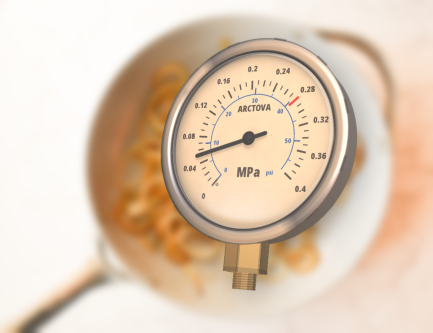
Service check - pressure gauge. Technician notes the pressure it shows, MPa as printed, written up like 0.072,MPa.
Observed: 0.05,MPa
